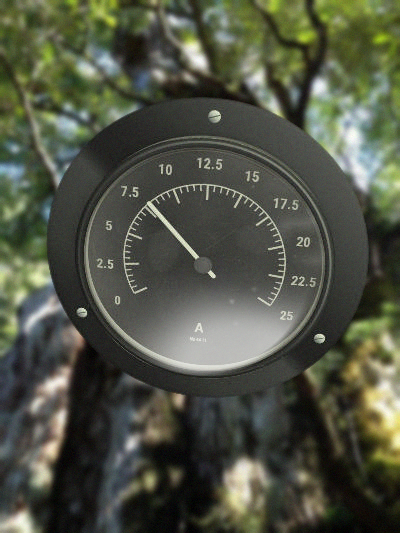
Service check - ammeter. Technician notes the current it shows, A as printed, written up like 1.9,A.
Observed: 8,A
